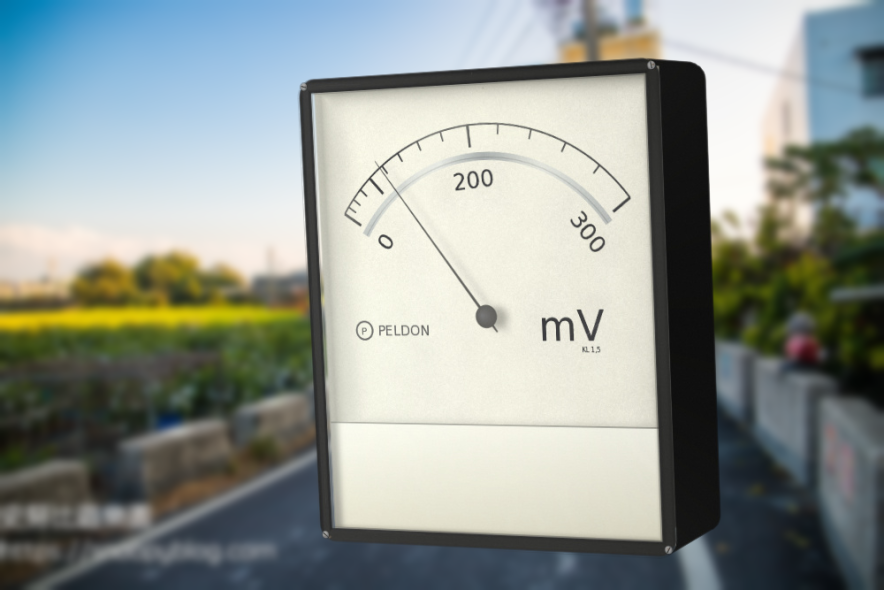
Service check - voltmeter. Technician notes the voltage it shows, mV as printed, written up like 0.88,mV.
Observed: 120,mV
